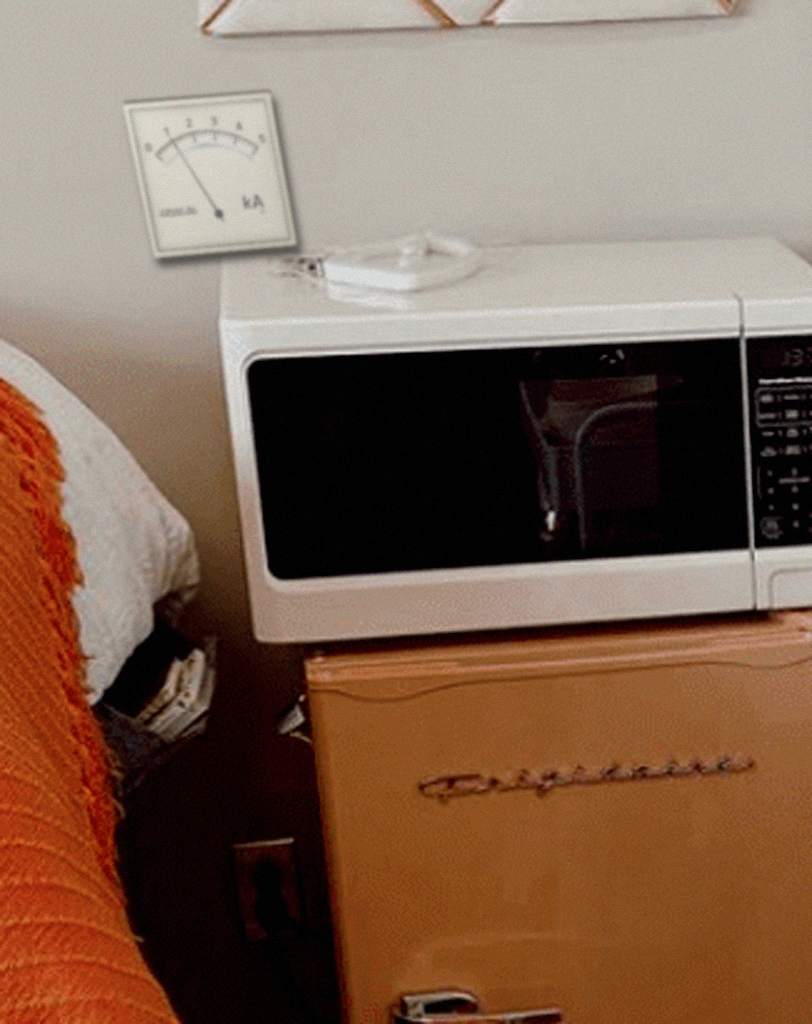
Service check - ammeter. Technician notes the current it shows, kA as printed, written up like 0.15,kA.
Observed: 1,kA
